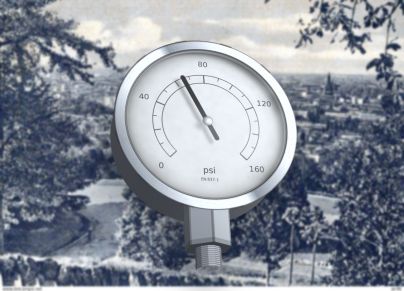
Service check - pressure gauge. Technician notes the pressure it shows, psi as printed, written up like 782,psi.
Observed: 65,psi
